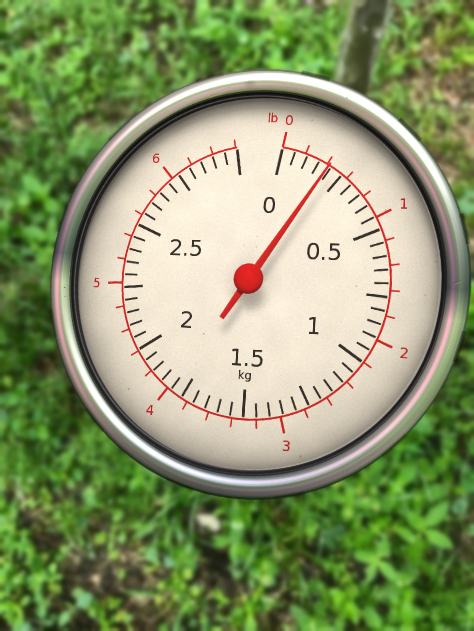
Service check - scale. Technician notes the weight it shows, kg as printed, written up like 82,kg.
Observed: 0.2,kg
